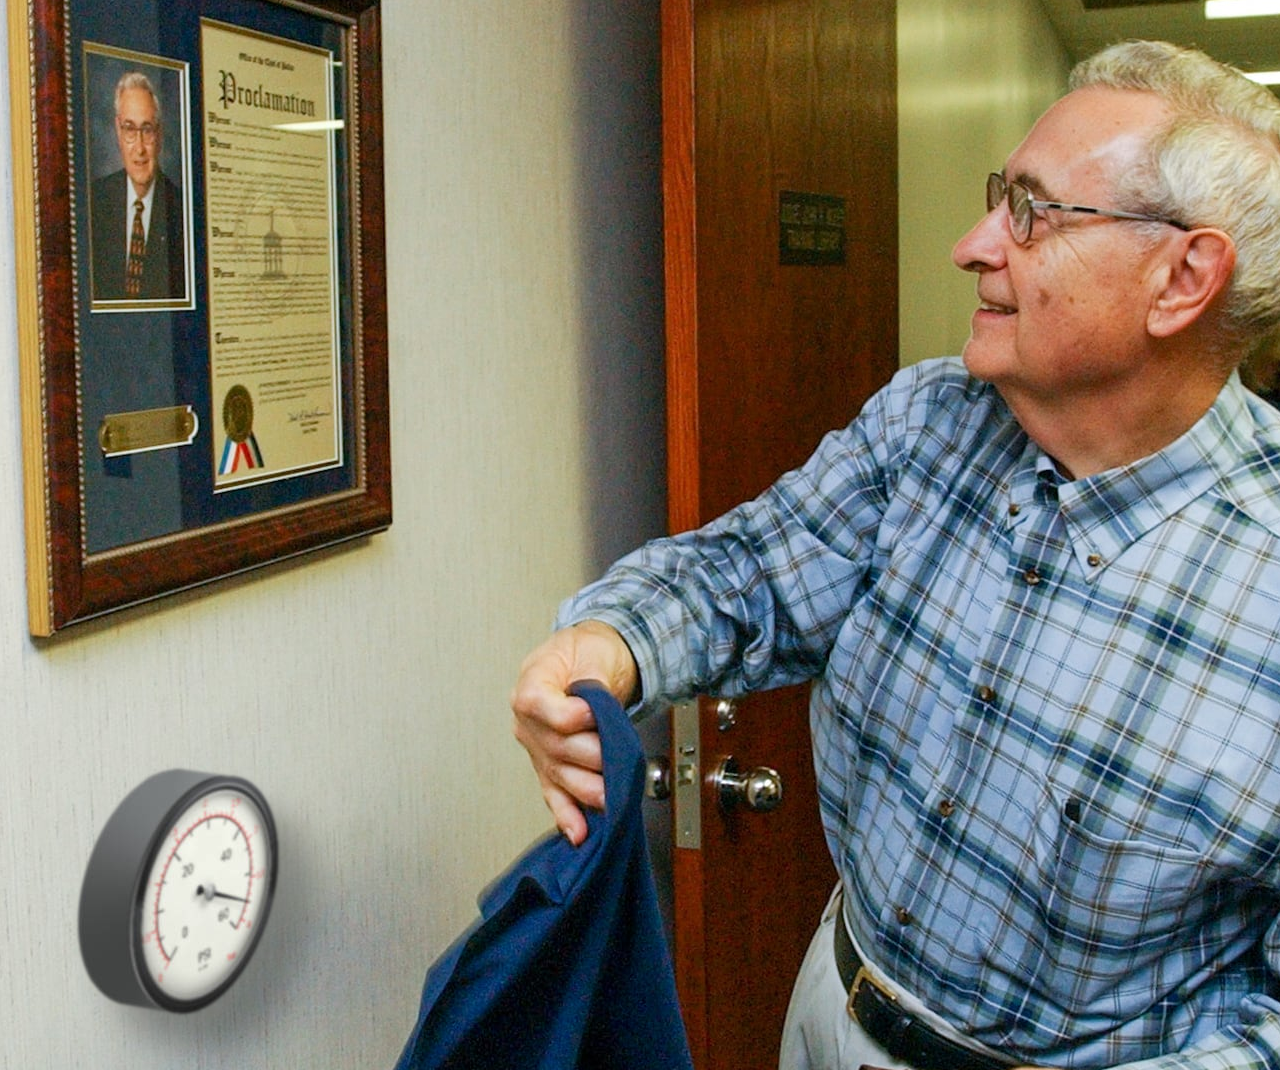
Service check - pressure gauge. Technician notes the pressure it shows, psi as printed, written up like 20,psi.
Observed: 55,psi
